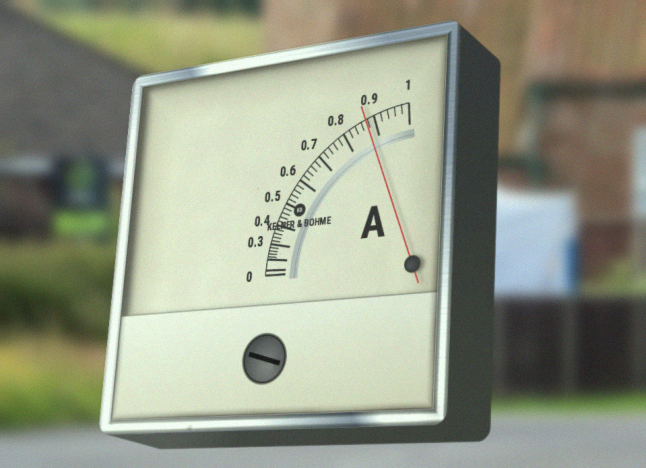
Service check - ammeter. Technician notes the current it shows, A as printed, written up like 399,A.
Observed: 0.88,A
